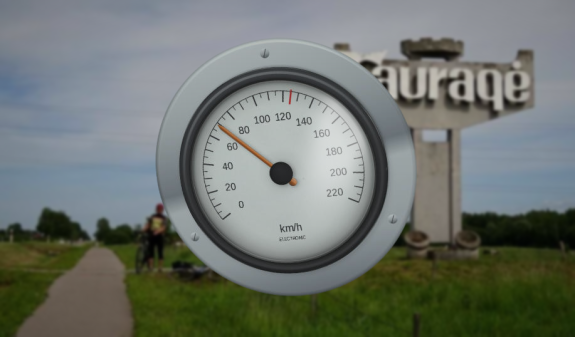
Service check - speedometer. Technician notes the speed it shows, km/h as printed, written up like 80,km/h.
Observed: 70,km/h
